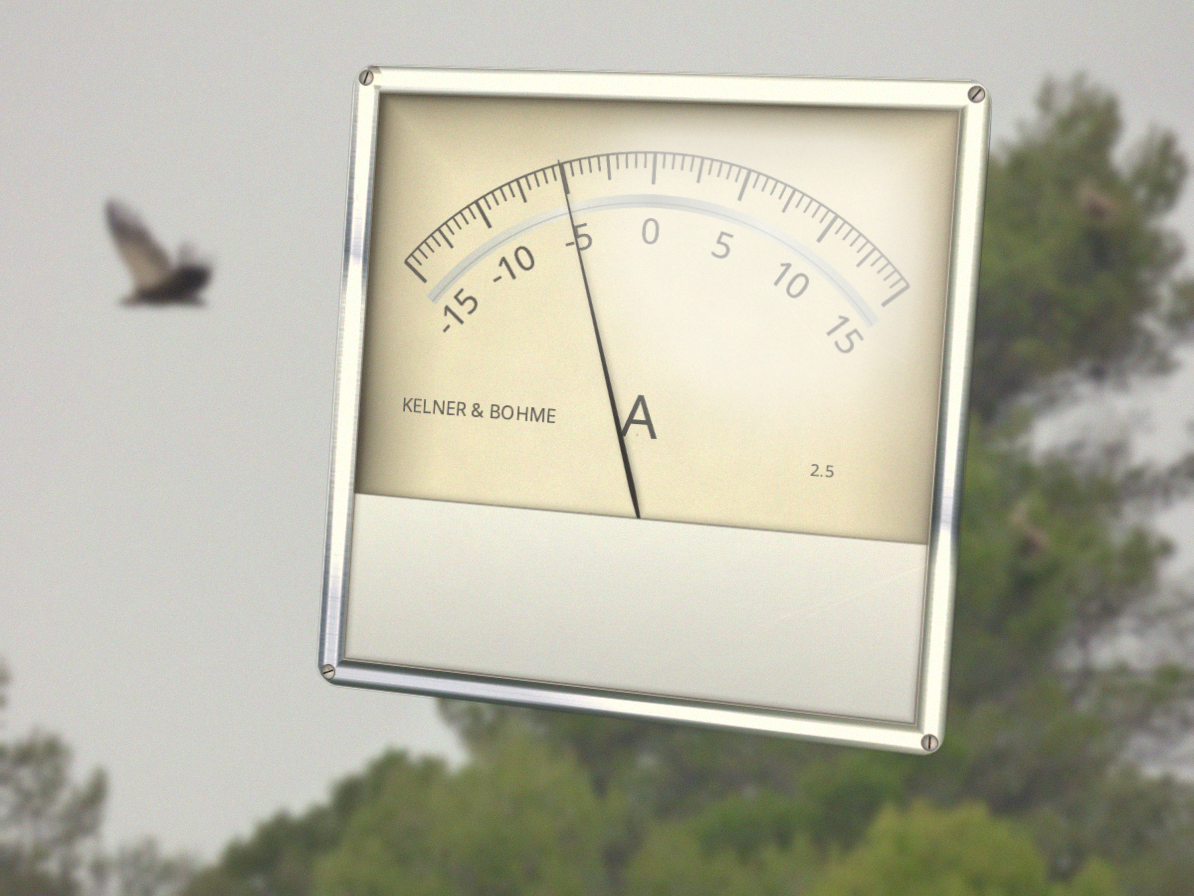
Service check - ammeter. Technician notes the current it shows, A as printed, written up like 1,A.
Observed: -5,A
